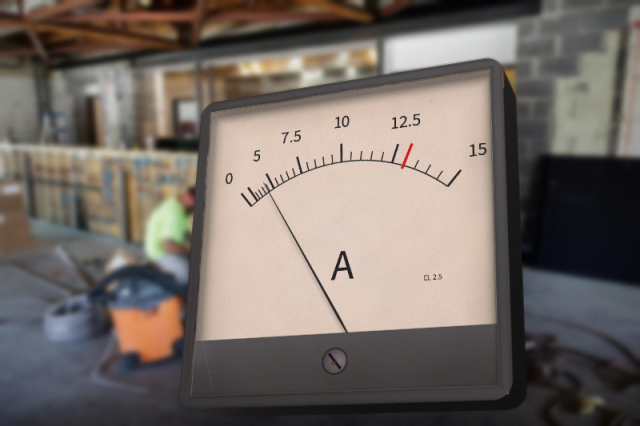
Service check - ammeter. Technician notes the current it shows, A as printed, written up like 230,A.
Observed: 4.5,A
